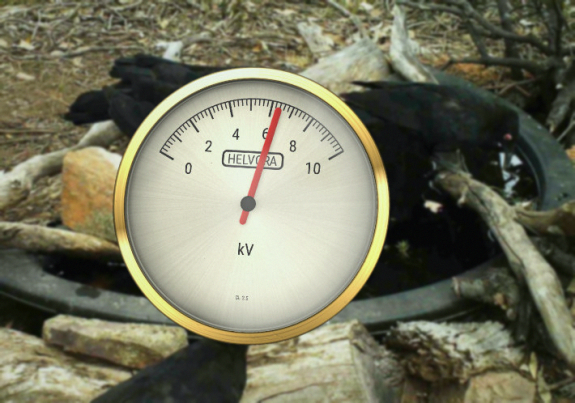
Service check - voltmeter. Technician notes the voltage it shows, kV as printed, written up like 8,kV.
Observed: 6.4,kV
